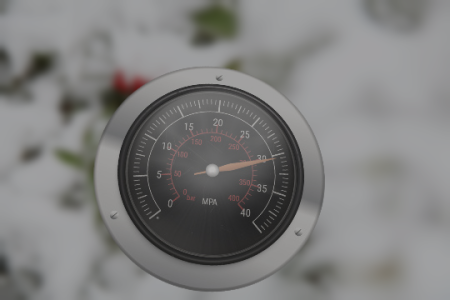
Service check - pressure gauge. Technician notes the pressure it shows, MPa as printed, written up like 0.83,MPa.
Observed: 30.5,MPa
